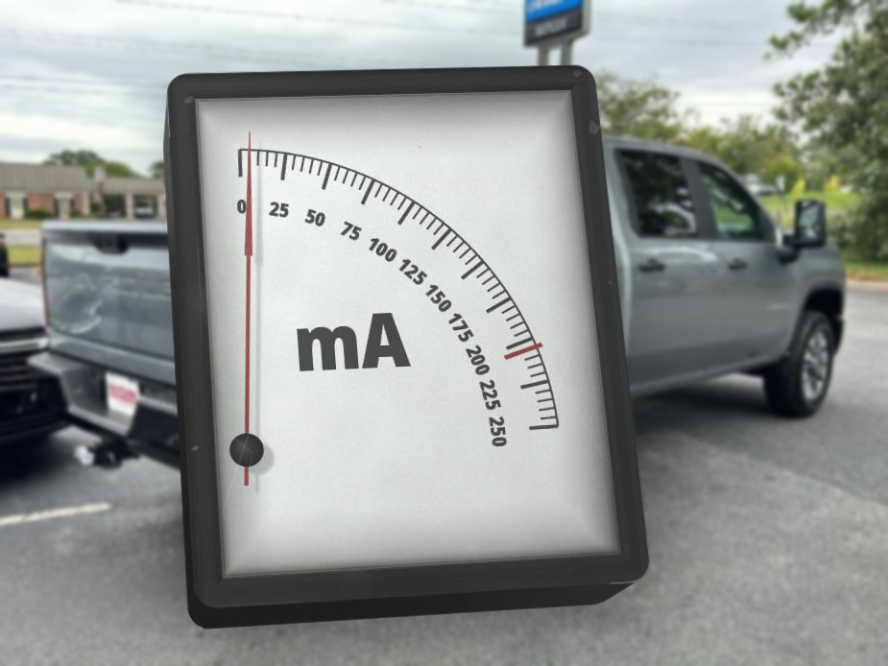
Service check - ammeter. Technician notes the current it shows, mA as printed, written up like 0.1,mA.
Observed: 5,mA
